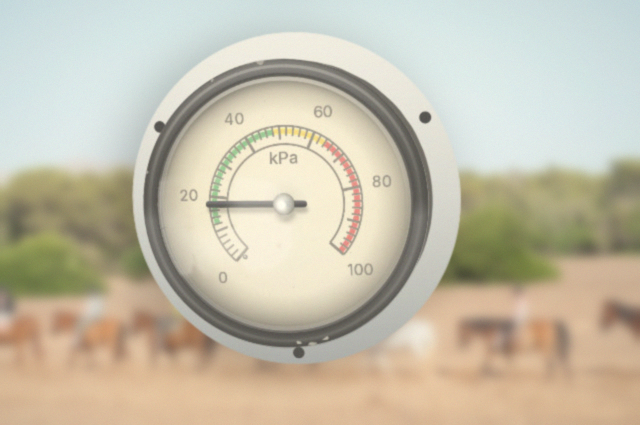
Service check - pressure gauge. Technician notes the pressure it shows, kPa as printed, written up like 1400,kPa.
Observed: 18,kPa
